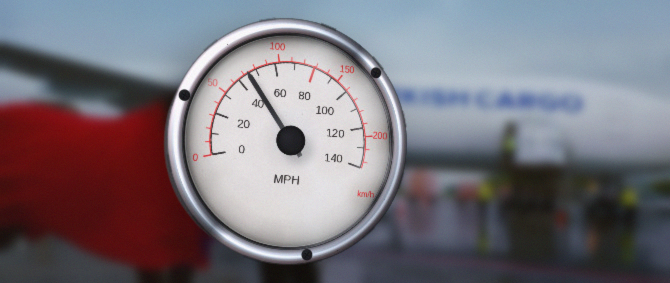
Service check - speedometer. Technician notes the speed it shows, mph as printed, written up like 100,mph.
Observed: 45,mph
